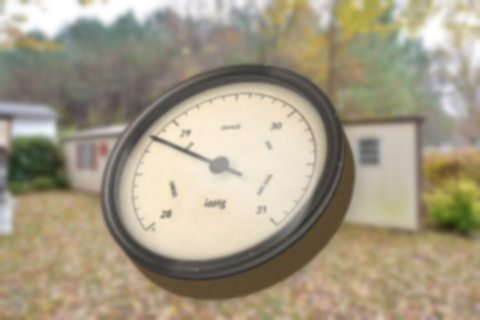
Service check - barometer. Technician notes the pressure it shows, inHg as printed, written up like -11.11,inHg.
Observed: 28.8,inHg
